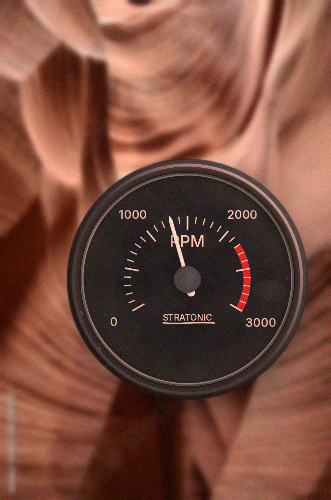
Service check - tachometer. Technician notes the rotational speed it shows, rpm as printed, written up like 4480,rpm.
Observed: 1300,rpm
